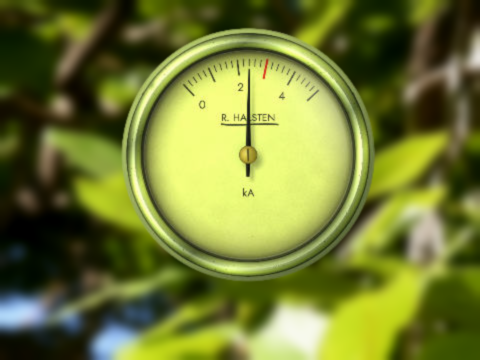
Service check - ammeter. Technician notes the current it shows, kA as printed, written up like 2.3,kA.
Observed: 2.4,kA
